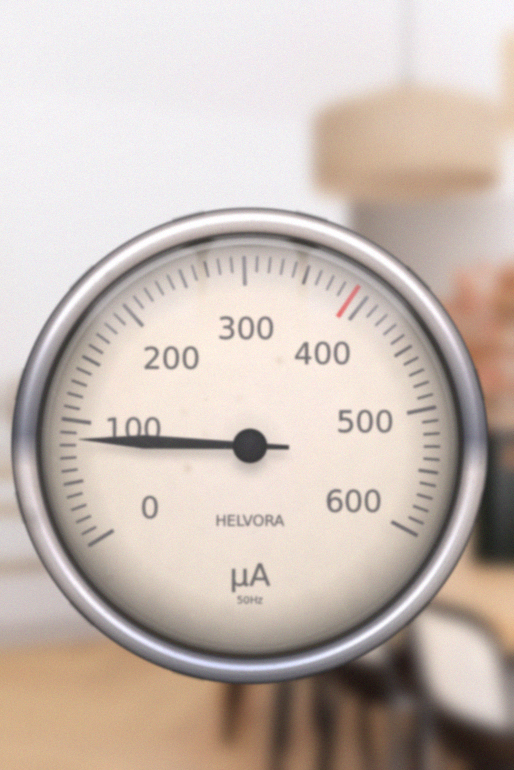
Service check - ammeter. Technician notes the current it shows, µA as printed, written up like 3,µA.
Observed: 85,µA
